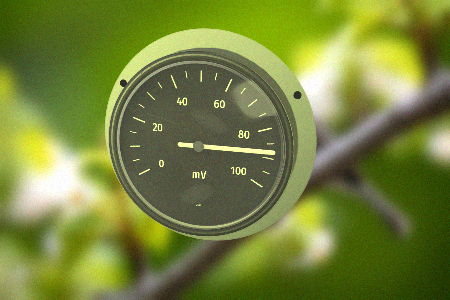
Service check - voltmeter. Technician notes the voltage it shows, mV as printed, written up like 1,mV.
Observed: 87.5,mV
